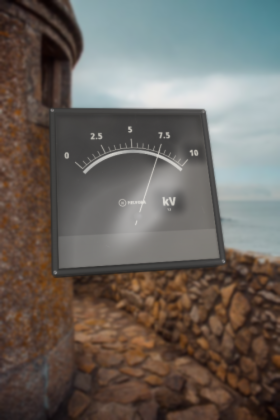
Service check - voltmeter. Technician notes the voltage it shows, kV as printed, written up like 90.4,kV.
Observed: 7.5,kV
